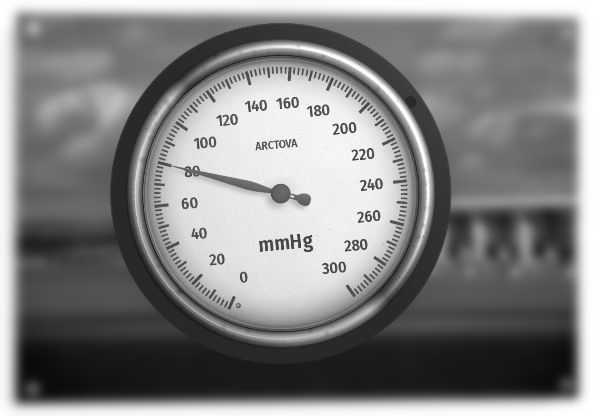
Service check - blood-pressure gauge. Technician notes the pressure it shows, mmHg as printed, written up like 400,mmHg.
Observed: 80,mmHg
